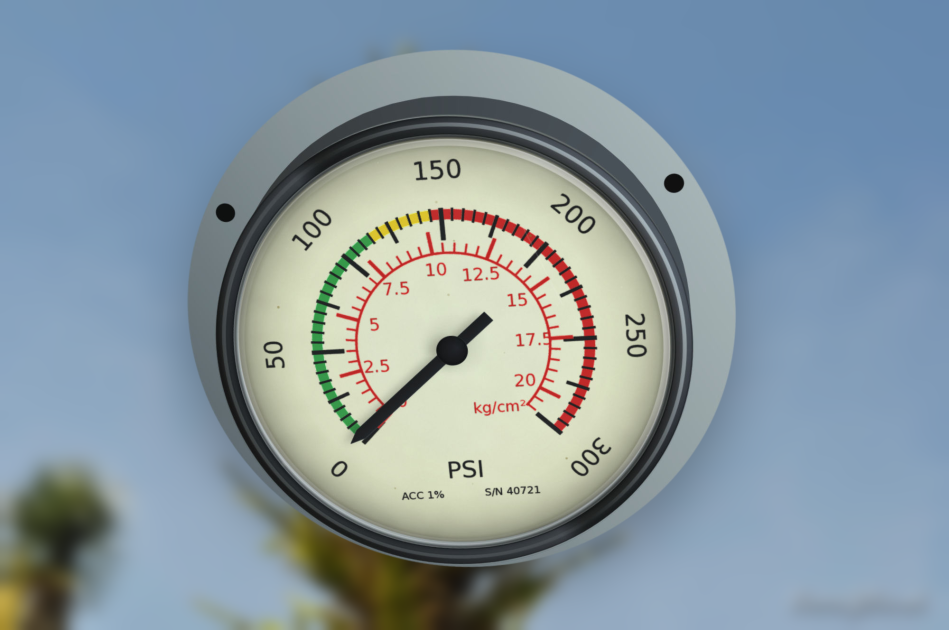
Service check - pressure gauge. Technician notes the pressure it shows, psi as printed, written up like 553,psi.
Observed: 5,psi
